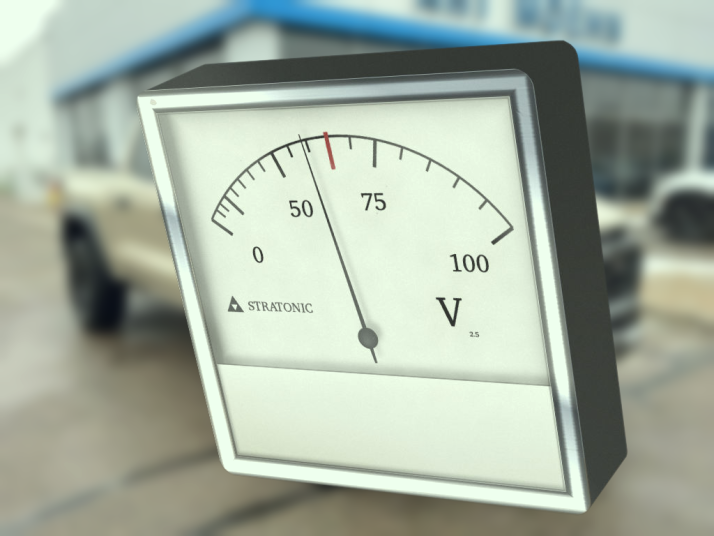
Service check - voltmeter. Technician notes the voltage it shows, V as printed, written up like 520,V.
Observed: 60,V
